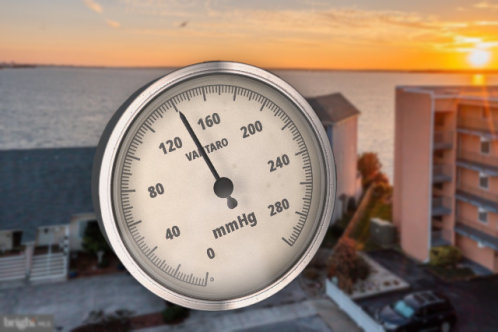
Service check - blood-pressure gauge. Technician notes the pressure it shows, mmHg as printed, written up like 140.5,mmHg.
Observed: 140,mmHg
